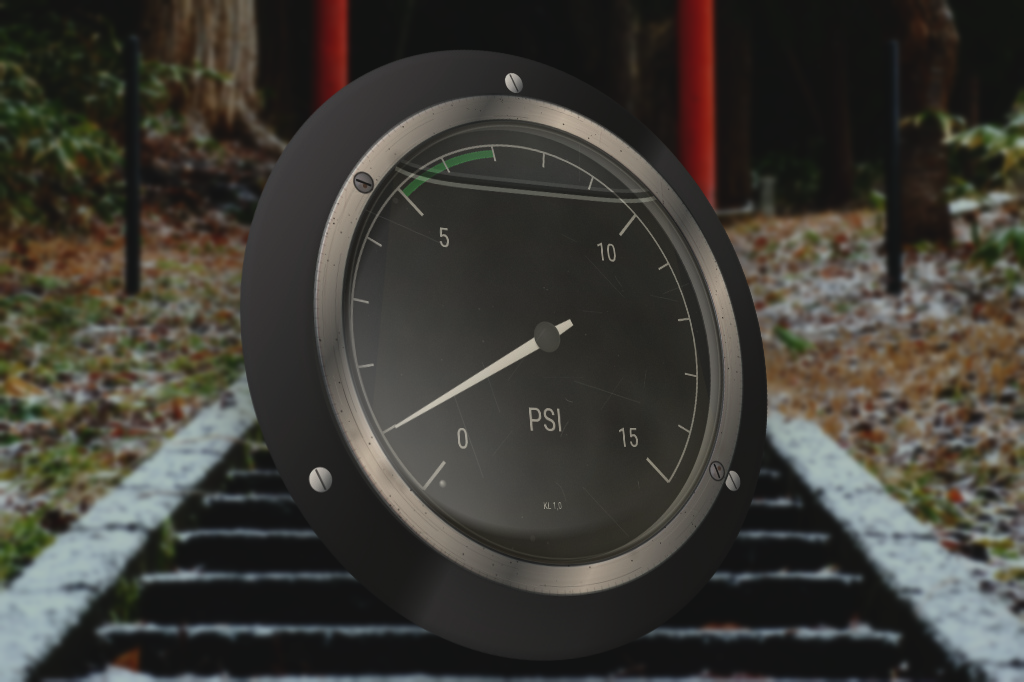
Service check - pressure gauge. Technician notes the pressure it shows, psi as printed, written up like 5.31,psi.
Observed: 1,psi
